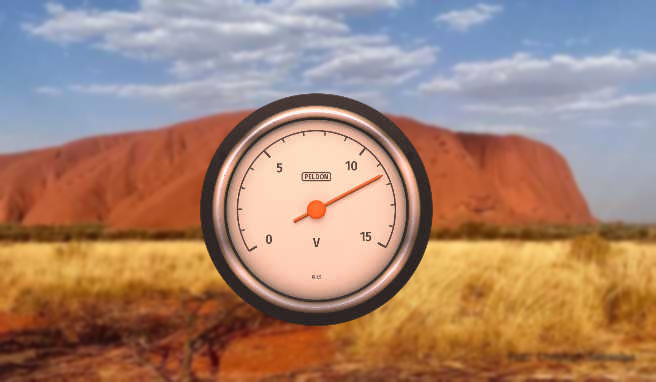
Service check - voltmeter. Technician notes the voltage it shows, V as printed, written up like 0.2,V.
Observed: 11.5,V
